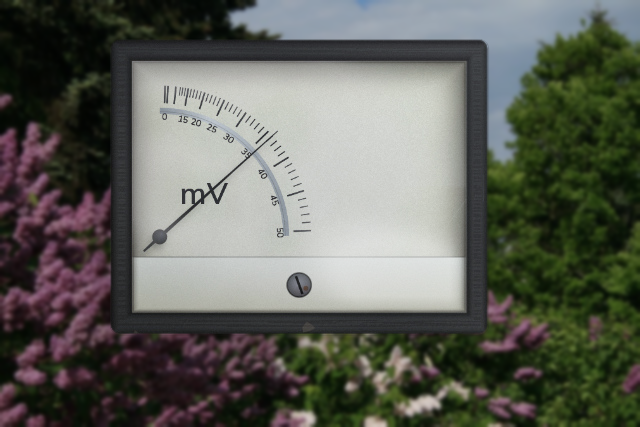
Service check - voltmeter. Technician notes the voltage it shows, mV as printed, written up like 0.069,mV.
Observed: 36,mV
